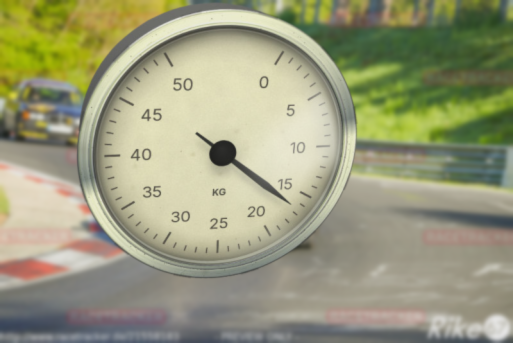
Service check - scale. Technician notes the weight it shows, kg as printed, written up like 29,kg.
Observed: 16.5,kg
